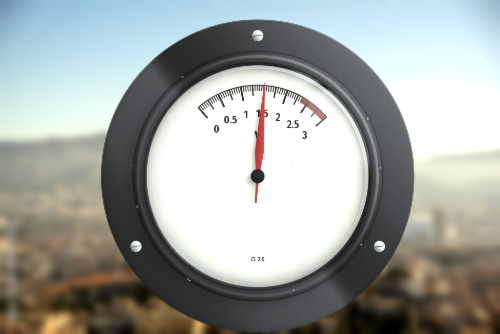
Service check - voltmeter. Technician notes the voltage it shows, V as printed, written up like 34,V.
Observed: 1.5,V
